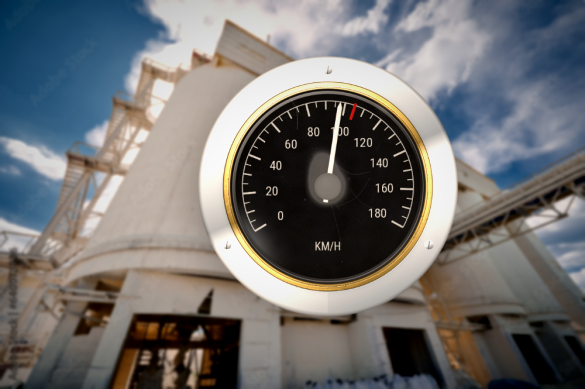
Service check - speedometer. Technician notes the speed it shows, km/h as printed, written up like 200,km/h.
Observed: 97.5,km/h
